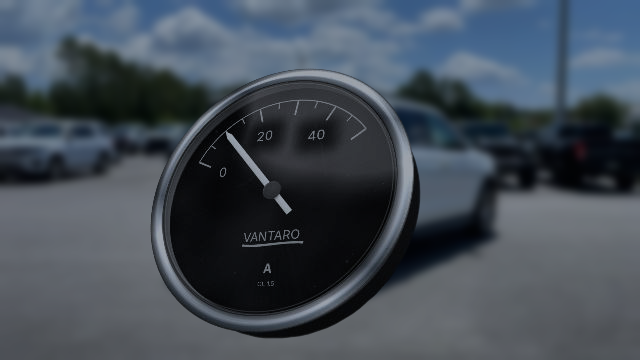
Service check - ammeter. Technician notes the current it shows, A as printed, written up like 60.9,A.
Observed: 10,A
